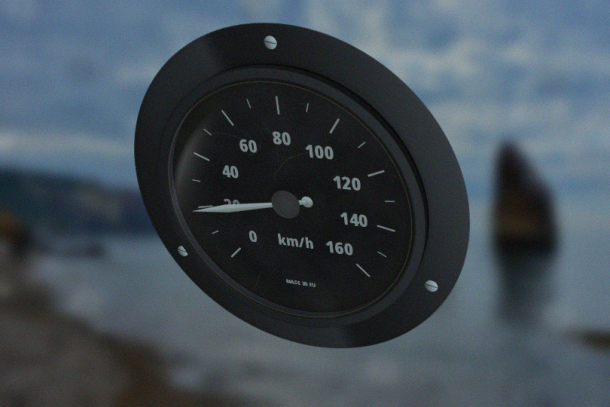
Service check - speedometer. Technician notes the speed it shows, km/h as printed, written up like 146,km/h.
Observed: 20,km/h
